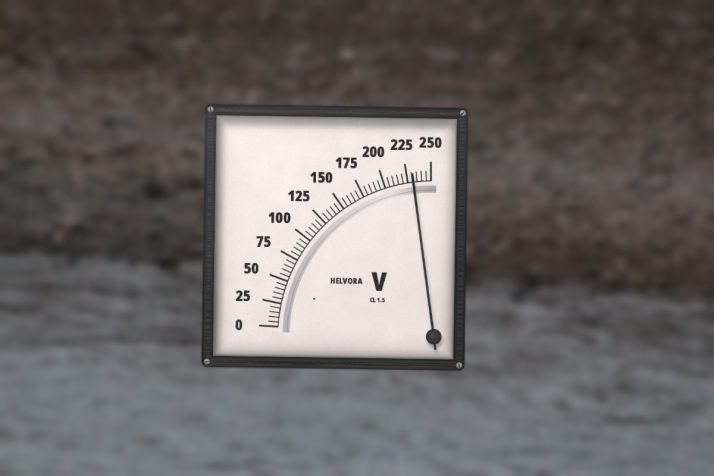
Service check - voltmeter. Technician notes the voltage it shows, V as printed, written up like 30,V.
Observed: 230,V
